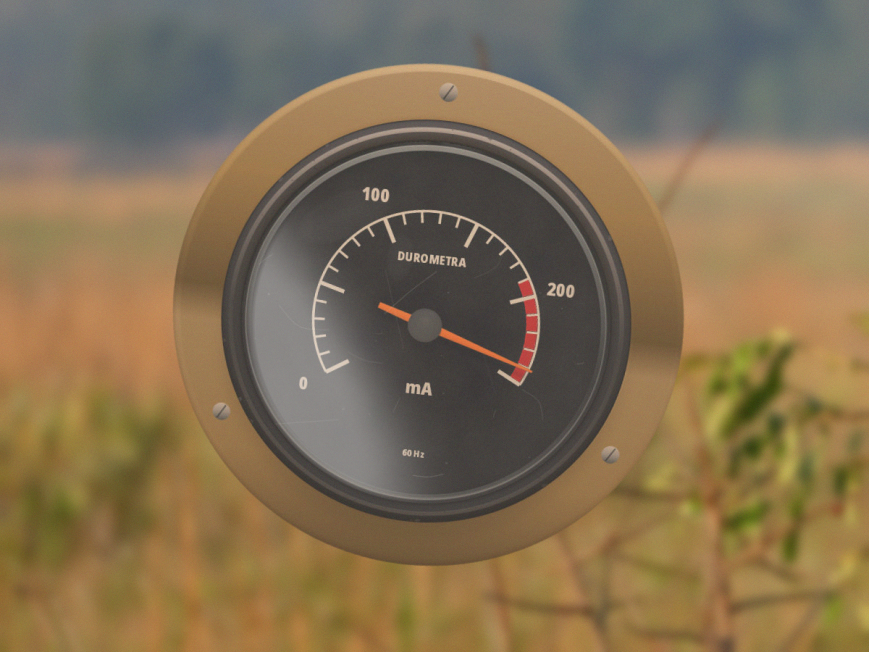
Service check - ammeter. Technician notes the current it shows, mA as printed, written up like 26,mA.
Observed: 240,mA
